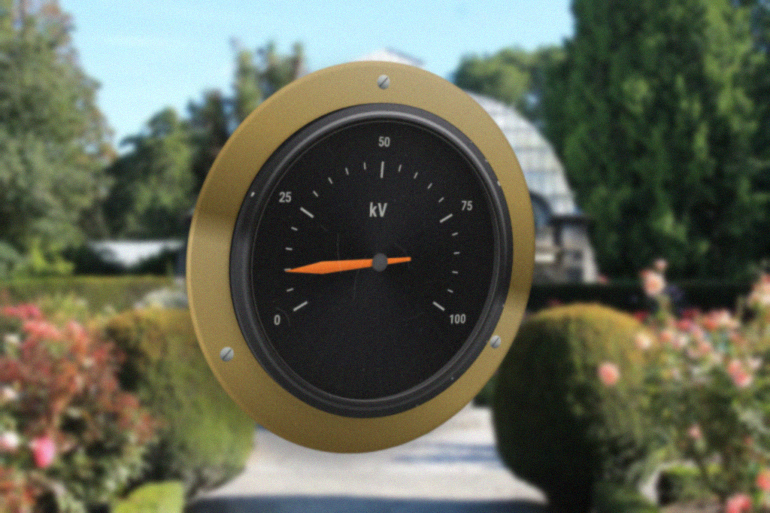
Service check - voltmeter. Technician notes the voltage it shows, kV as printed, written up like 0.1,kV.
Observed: 10,kV
